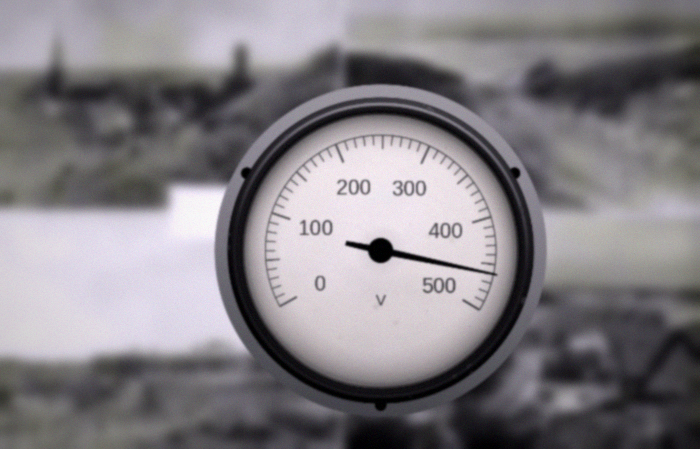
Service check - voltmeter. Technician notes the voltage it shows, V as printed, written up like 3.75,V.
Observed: 460,V
